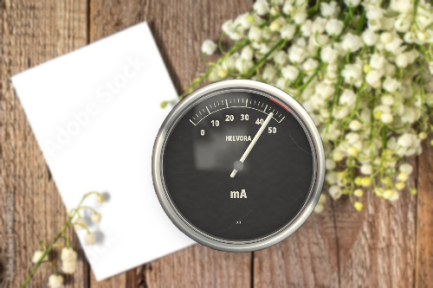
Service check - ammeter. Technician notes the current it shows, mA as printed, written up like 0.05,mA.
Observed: 44,mA
